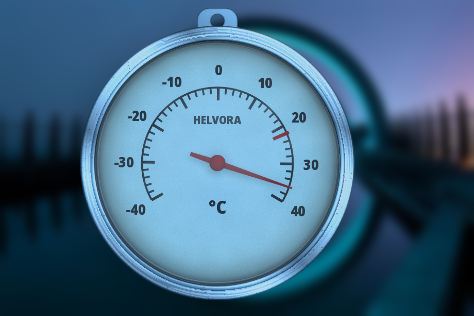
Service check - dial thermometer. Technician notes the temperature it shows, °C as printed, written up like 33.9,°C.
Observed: 36,°C
